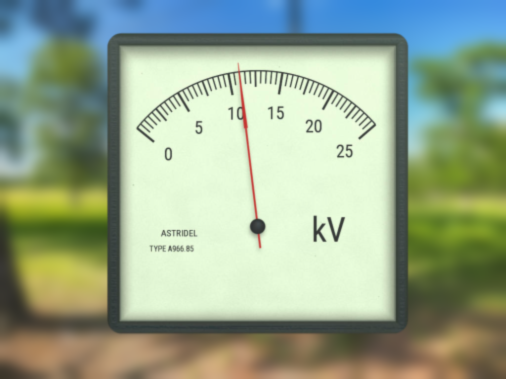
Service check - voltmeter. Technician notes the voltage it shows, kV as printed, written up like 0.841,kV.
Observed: 11,kV
